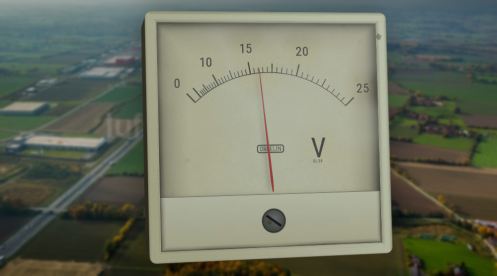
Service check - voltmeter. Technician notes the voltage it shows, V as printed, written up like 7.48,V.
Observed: 16,V
